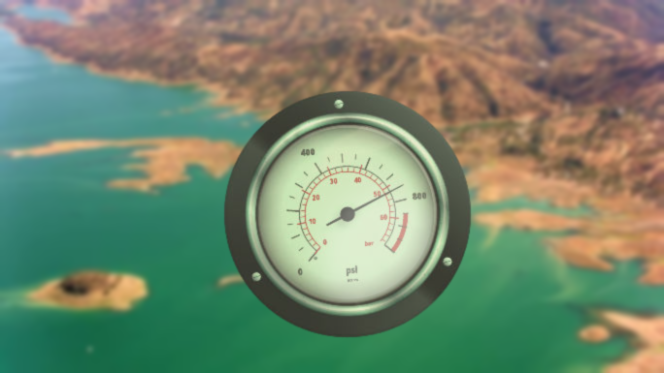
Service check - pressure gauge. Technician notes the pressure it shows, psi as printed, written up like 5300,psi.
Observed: 750,psi
